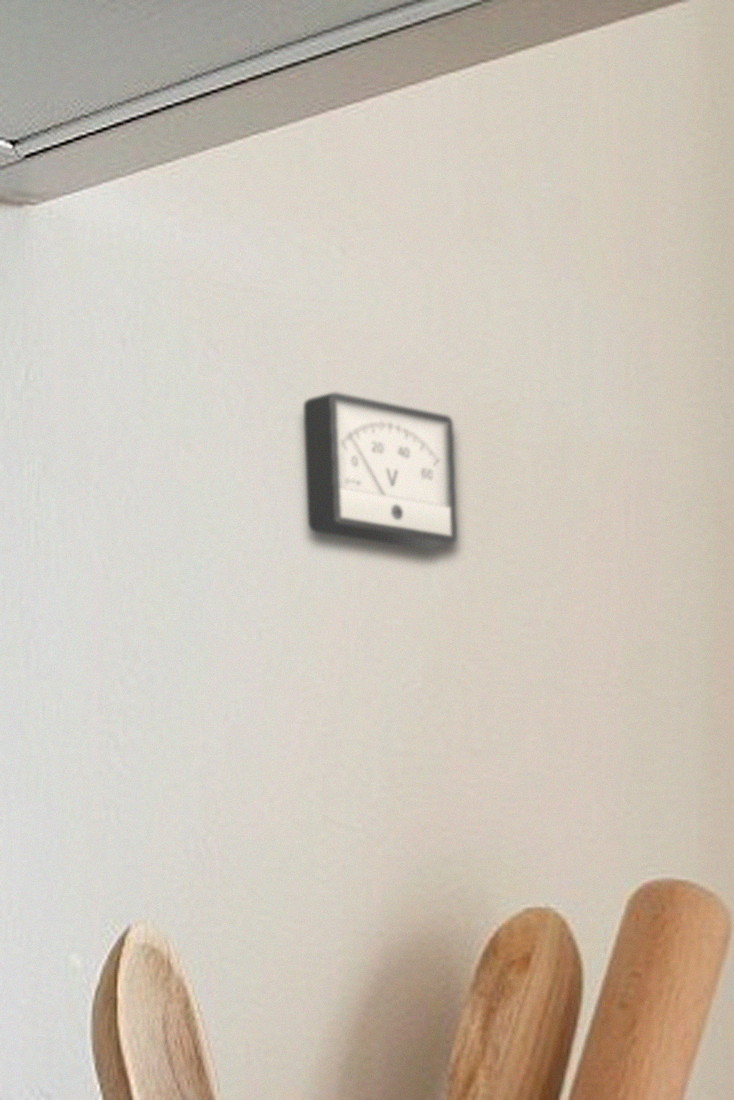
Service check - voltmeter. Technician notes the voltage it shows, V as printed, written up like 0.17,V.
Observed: 5,V
